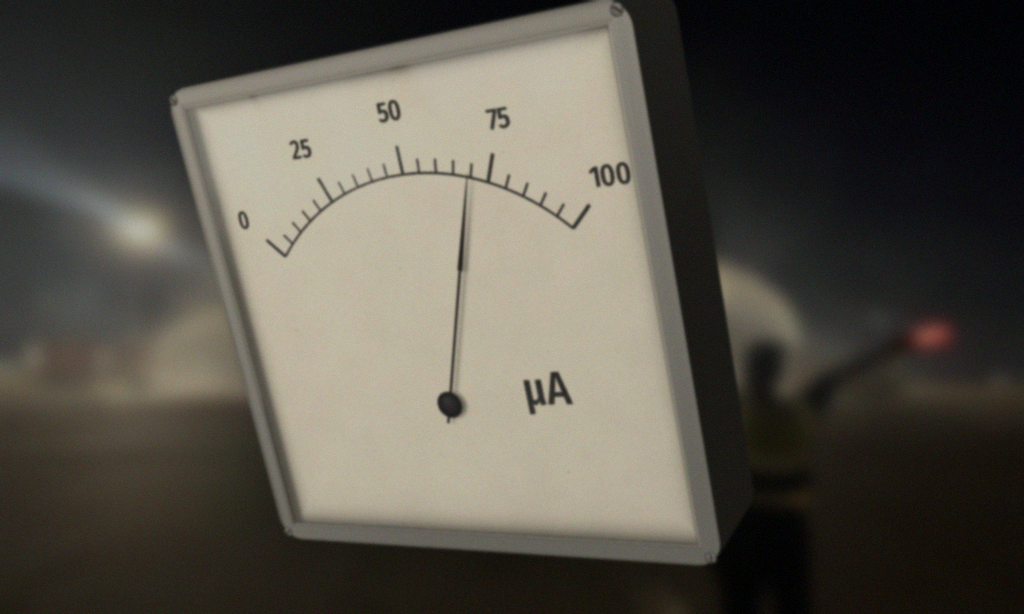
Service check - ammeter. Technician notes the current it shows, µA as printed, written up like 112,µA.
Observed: 70,µA
